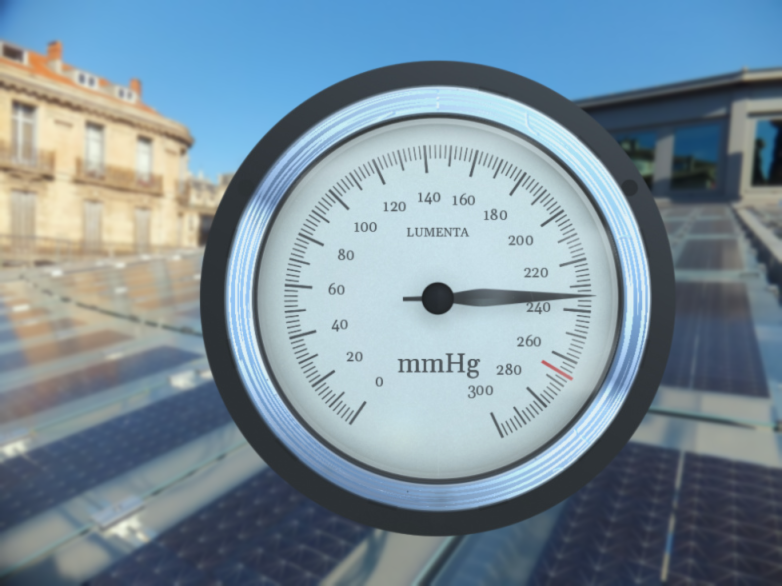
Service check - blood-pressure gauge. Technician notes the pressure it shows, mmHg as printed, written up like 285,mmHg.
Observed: 234,mmHg
